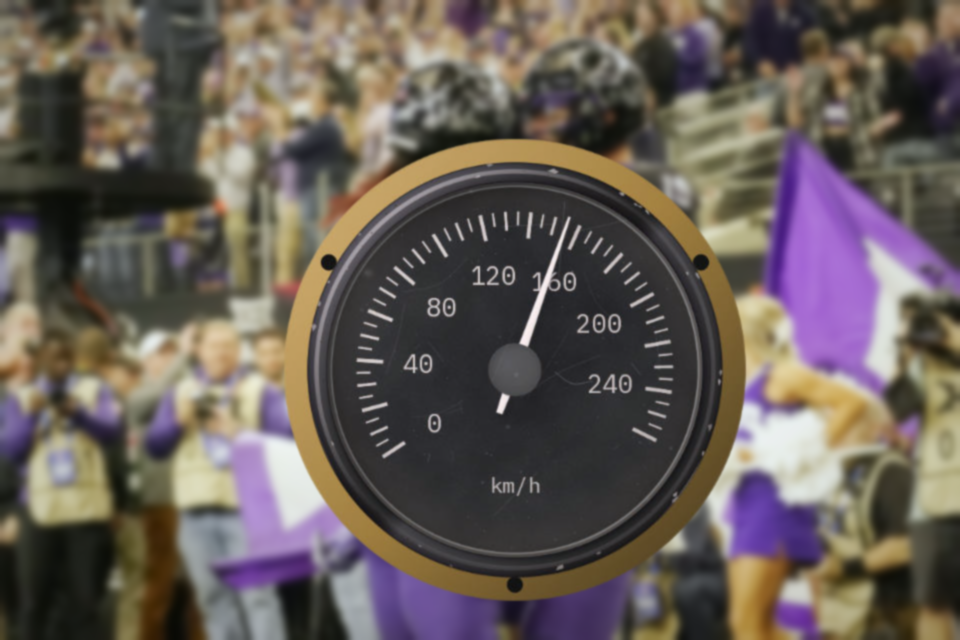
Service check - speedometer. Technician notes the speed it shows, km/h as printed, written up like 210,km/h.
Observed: 155,km/h
